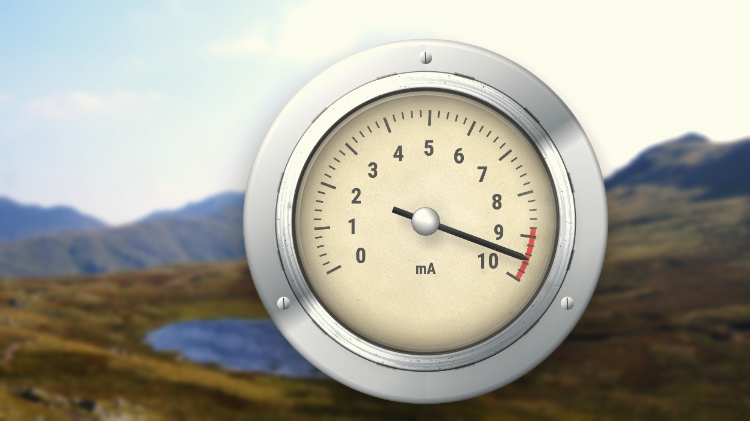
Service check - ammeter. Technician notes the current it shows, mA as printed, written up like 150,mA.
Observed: 9.5,mA
